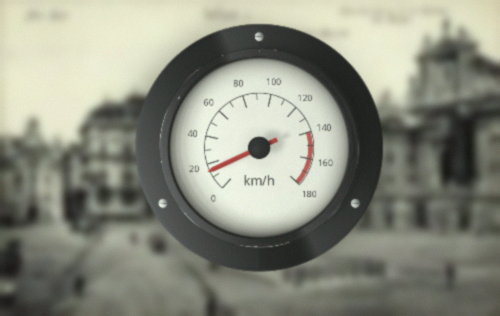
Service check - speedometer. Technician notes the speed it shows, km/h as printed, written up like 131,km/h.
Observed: 15,km/h
